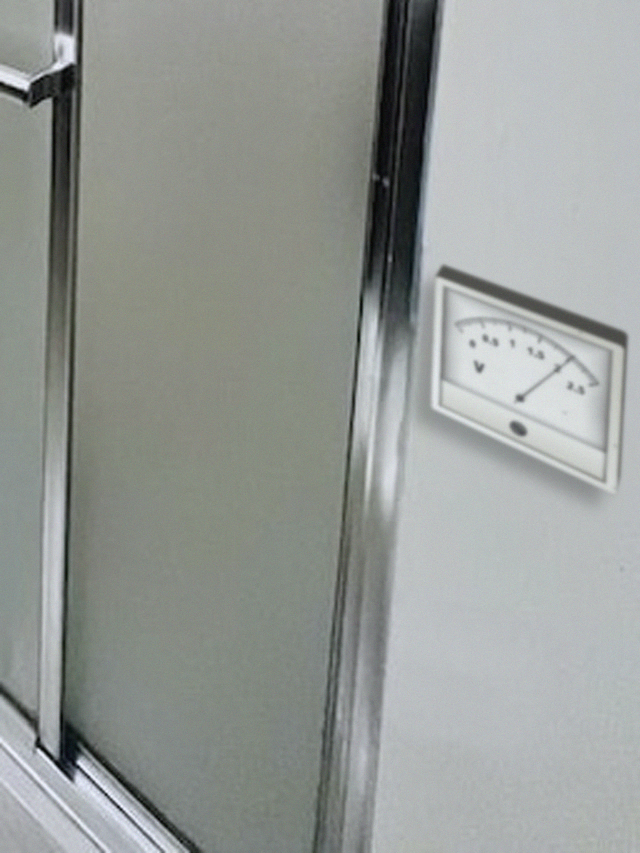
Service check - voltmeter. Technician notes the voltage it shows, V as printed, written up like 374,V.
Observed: 2,V
